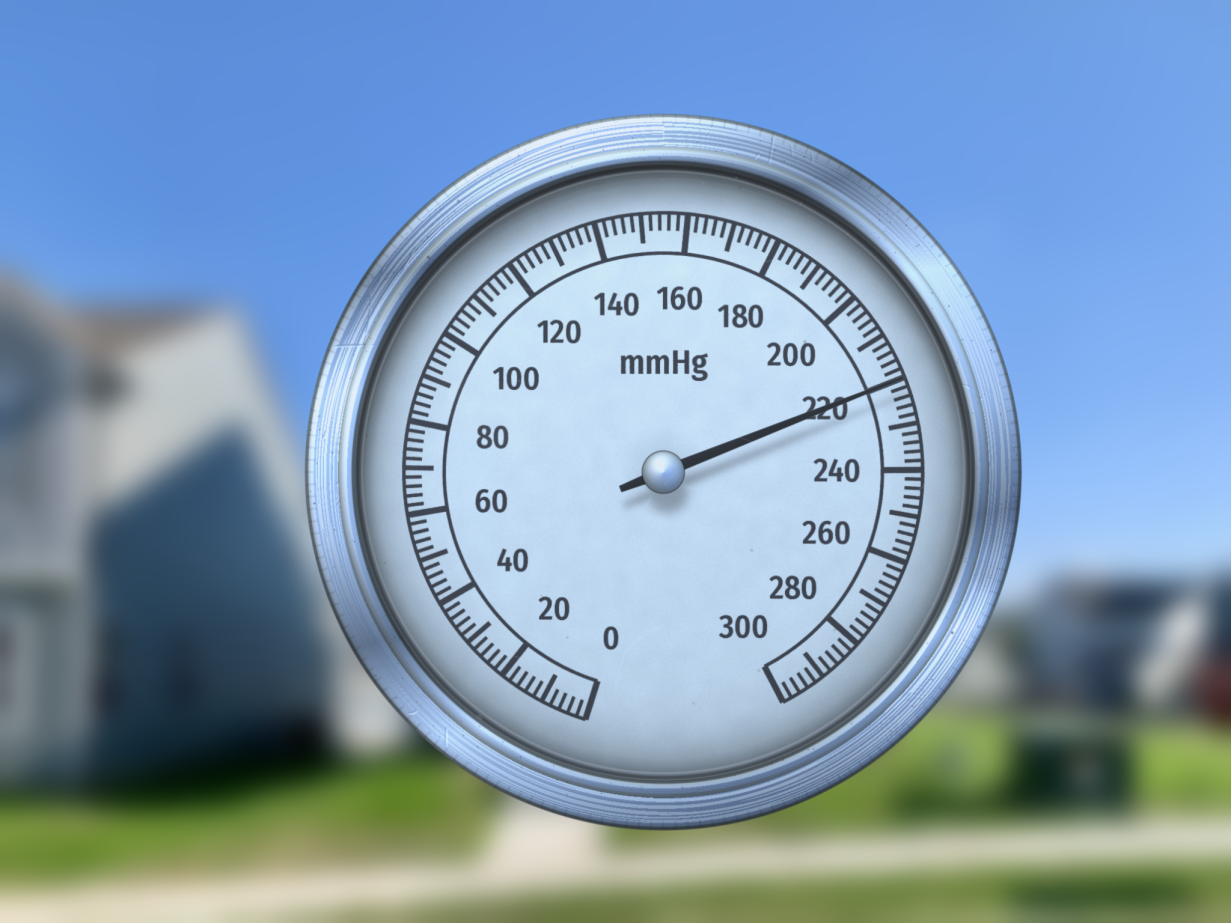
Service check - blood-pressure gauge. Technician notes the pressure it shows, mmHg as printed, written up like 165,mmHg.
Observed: 220,mmHg
